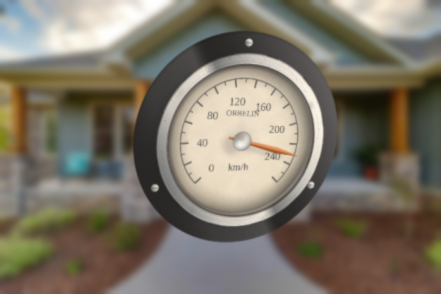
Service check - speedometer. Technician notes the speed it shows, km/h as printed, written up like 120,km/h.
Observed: 230,km/h
